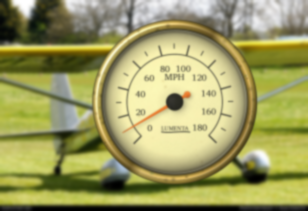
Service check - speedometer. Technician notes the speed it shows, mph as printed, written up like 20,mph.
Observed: 10,mph
